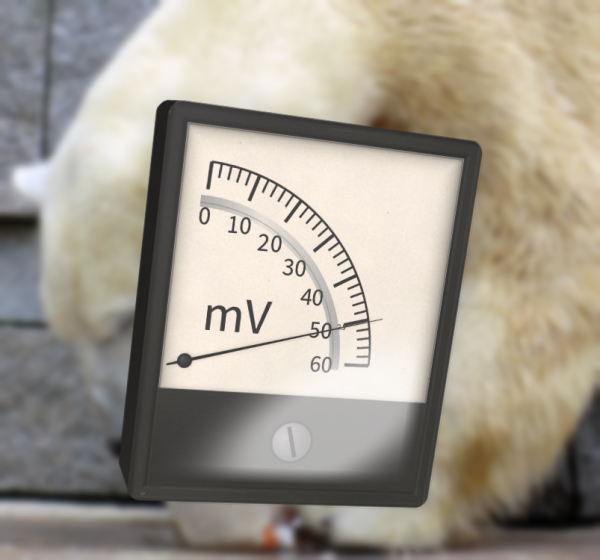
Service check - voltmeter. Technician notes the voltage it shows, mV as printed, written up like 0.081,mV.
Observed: 50,mV
